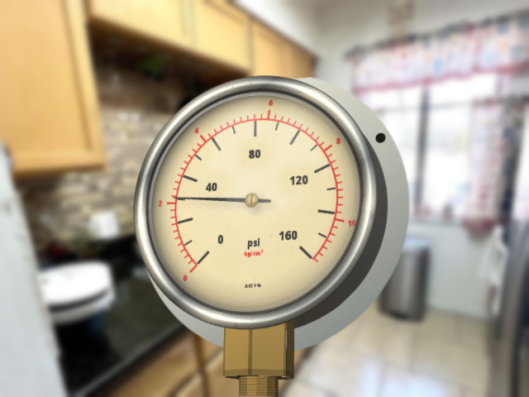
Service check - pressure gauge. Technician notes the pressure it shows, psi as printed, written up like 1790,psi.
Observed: 30,psi
